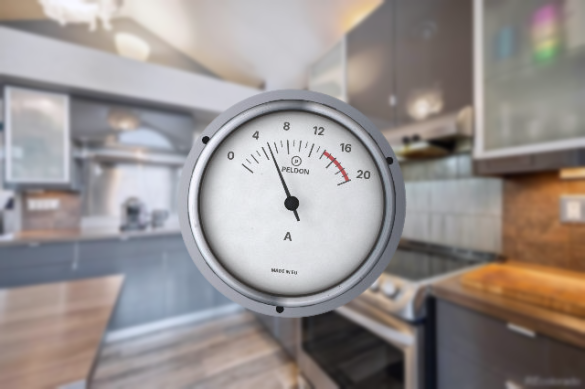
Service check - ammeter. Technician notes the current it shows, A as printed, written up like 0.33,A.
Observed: 5,A
